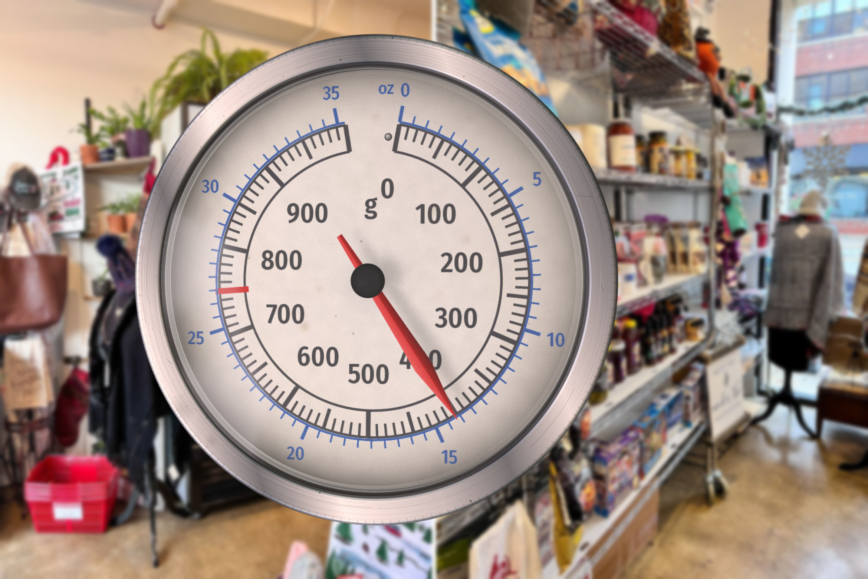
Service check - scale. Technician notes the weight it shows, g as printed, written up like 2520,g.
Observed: 400,g
